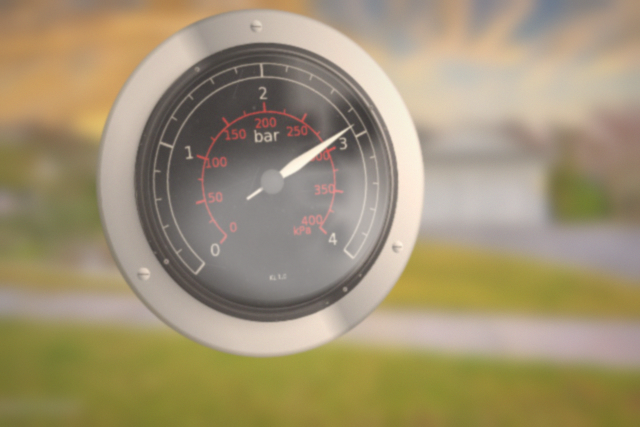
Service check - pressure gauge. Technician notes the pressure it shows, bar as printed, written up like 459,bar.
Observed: 2.9,bar
